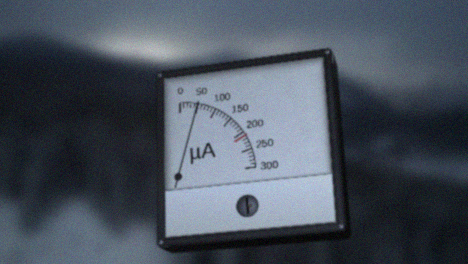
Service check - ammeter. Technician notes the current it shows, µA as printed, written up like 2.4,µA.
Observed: 50,µA
